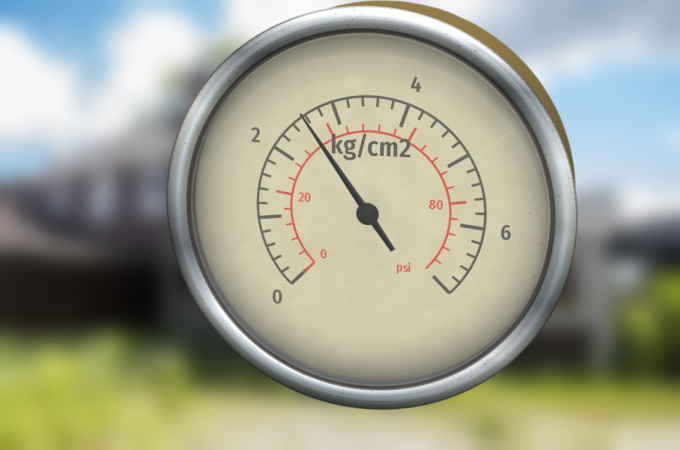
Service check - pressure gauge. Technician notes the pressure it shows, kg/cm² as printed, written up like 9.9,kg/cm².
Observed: 2.6,kg/cm²
